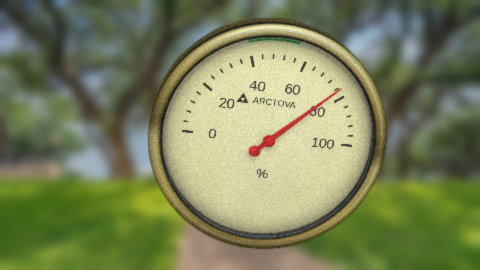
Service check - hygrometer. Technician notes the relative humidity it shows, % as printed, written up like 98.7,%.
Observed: 76,%
